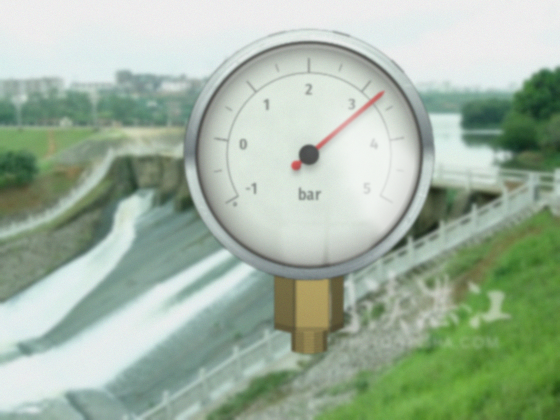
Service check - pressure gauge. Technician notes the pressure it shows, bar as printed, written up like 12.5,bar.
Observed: 3.25,bar
